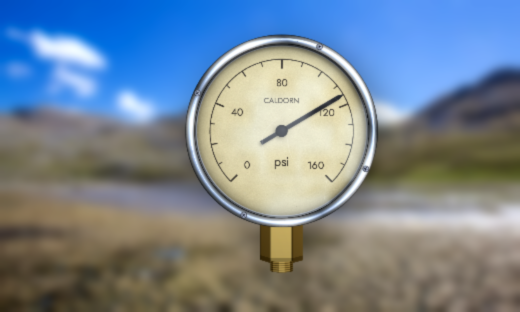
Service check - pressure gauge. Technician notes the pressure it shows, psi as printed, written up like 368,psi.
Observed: 115,psi
